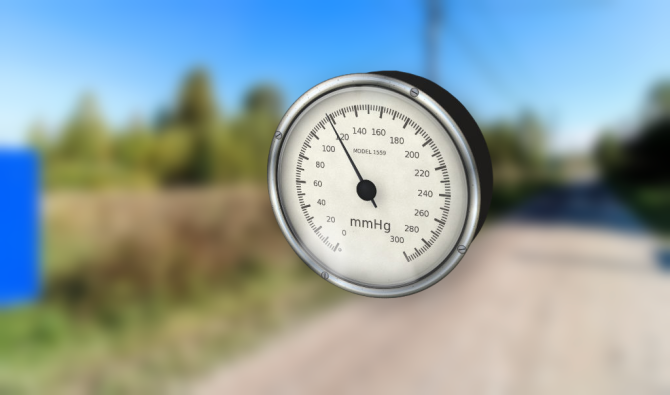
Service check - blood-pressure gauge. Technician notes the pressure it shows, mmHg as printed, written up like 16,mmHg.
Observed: 120,mmHg
